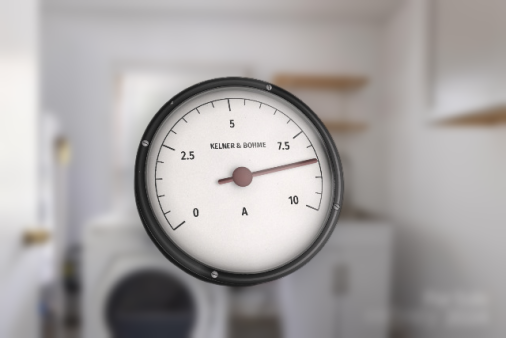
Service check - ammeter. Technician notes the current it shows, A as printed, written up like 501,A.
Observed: 8.5,A
